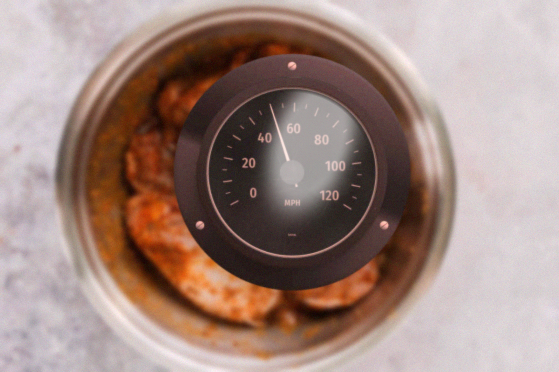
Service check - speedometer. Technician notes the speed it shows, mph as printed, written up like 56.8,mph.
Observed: 50,mph
